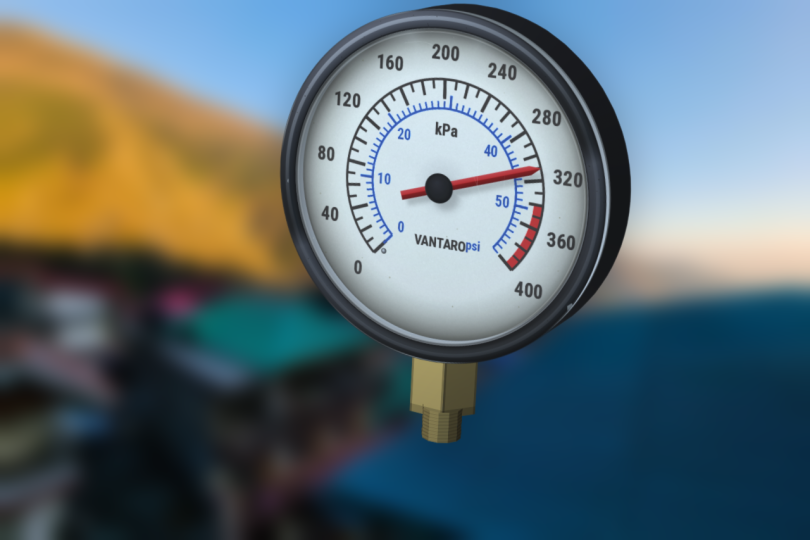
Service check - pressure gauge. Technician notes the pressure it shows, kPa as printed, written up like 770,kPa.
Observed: 310,kPa
